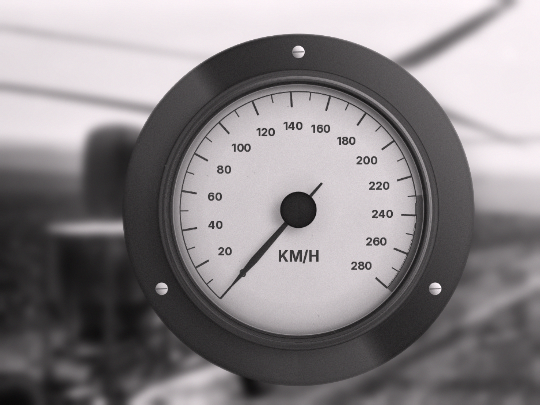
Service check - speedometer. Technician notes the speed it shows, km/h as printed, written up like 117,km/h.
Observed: 0,km/h
